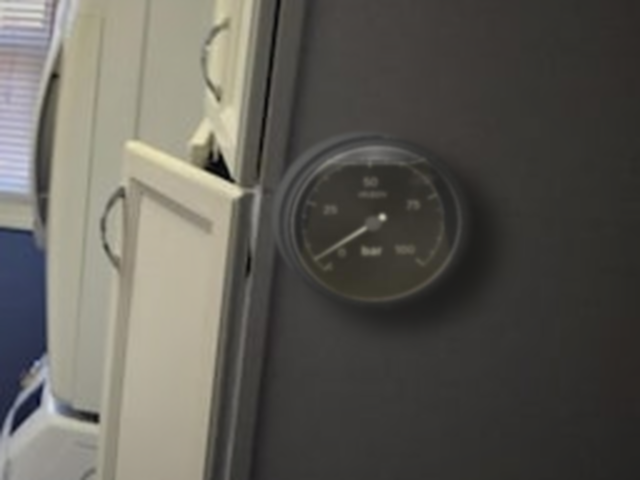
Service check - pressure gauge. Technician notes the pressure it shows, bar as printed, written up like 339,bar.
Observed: 5,bar
